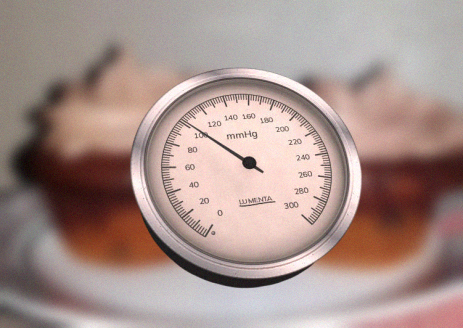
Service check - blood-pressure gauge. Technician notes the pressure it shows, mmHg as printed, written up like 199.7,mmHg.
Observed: 100,mmHg
